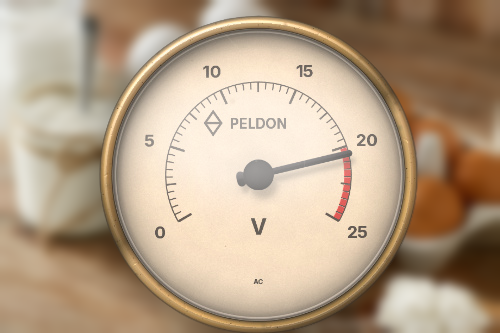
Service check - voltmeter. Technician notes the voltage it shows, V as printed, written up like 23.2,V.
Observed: 20.5,V
